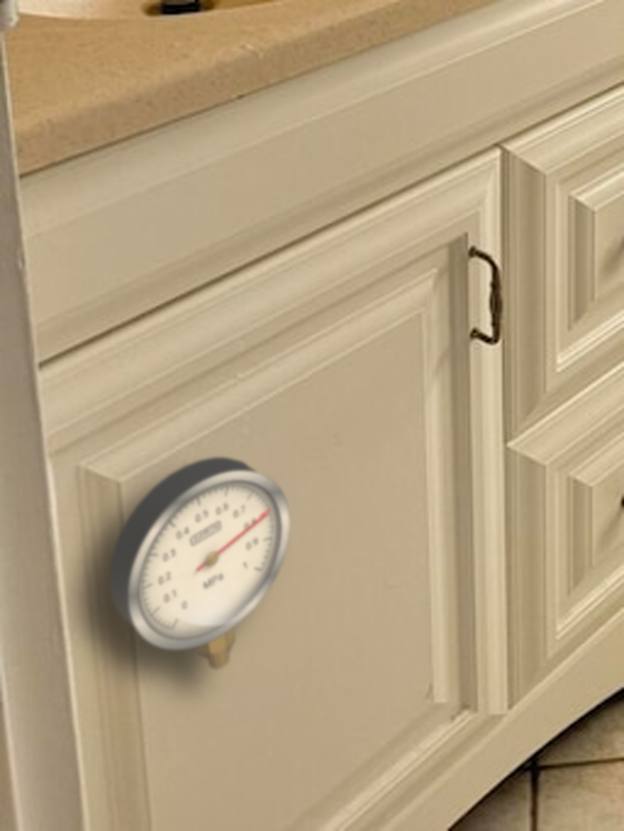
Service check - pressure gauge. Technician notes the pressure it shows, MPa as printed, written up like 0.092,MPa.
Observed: 0.8,MPa
